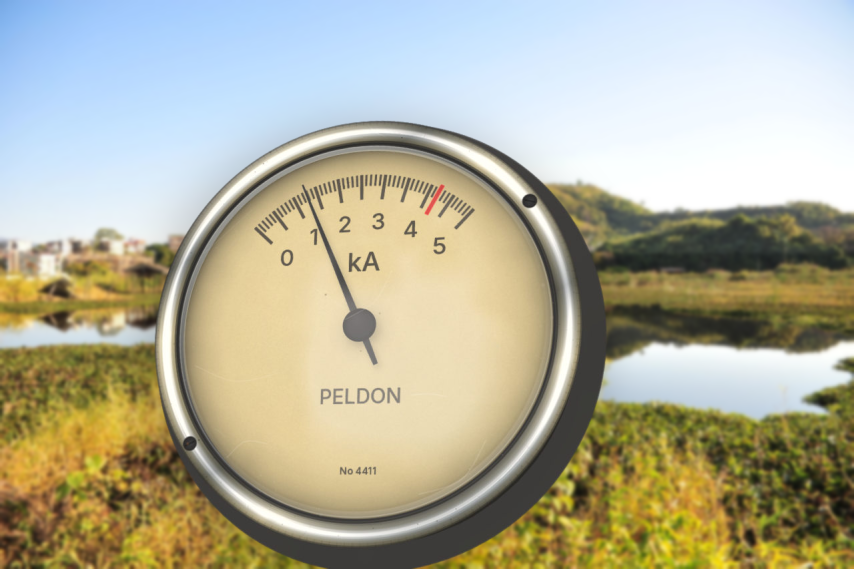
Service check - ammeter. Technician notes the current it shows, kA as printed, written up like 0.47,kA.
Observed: 1.3,kA
